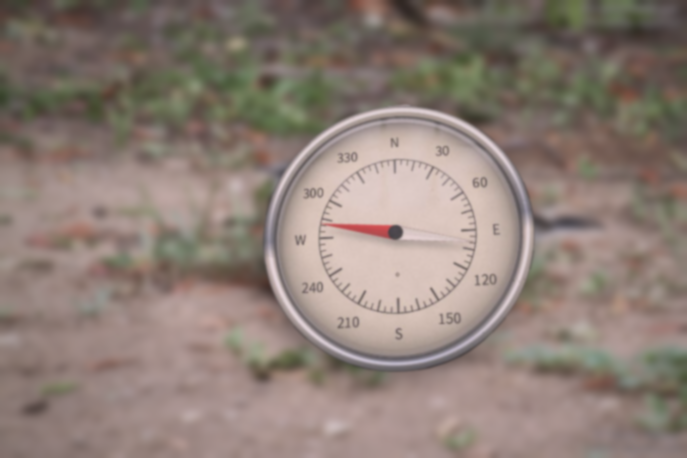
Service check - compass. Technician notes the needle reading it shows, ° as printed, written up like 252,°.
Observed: 280,°
